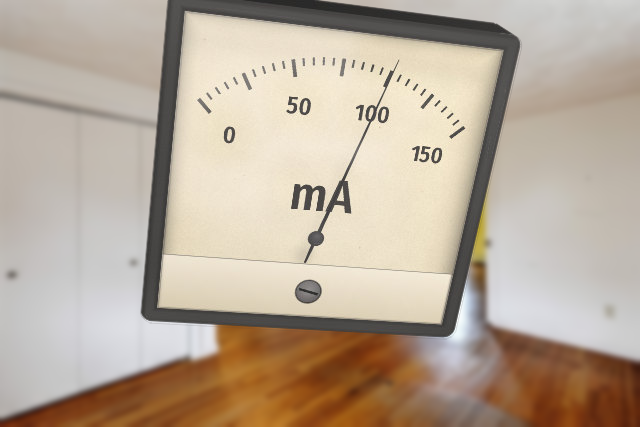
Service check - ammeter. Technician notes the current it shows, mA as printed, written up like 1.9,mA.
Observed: 100,mA
